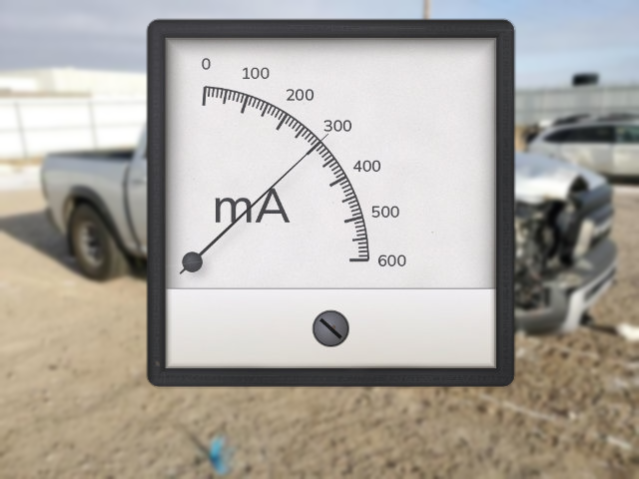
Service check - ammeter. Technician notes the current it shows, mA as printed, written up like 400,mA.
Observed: 300,mA
